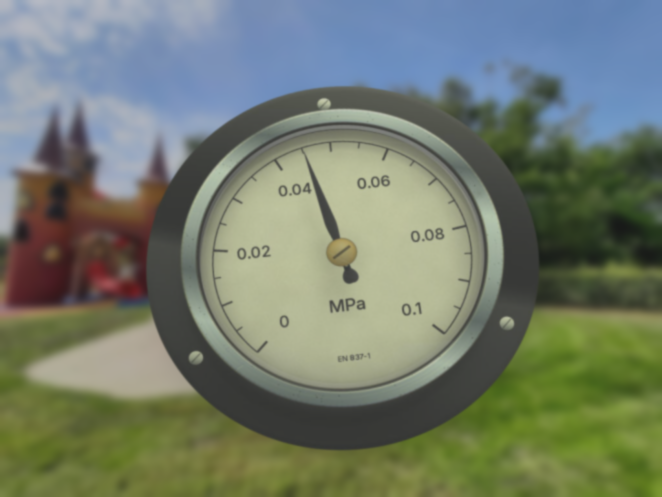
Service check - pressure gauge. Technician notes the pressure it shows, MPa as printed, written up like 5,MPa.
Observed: 0.045,MPa
